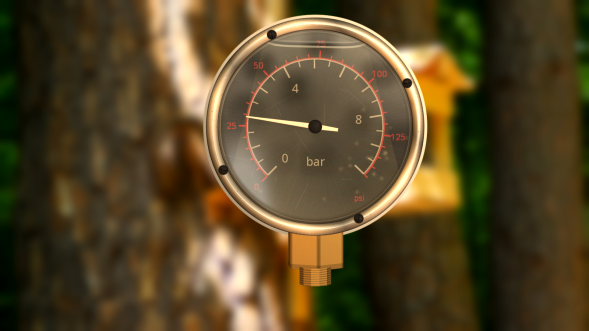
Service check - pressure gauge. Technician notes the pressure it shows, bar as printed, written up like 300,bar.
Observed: 2,bar
